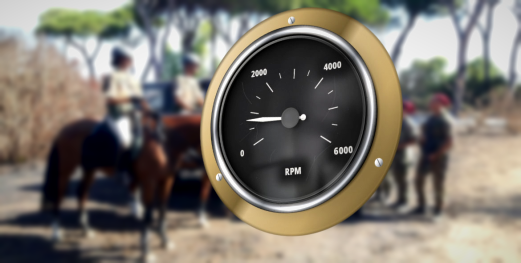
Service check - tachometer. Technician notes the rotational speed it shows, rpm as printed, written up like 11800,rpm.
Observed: 750,rpm
